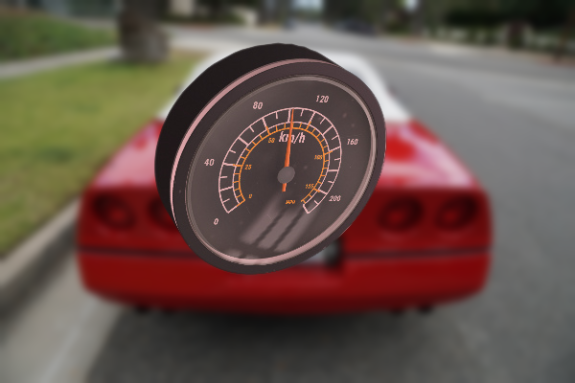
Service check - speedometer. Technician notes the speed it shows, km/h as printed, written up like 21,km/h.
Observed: 100,km/h
